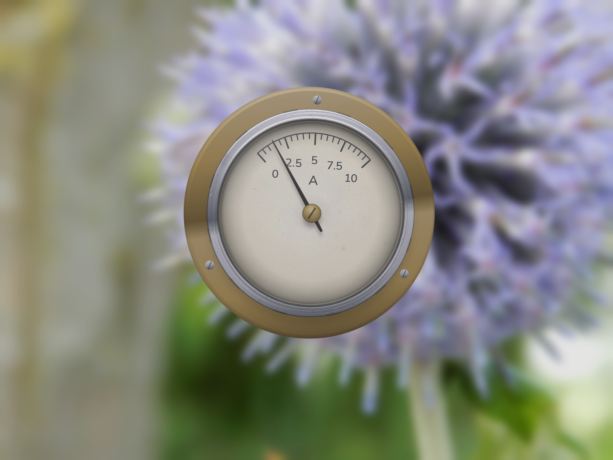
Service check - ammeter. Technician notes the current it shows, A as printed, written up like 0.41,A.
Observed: 1.5,A
